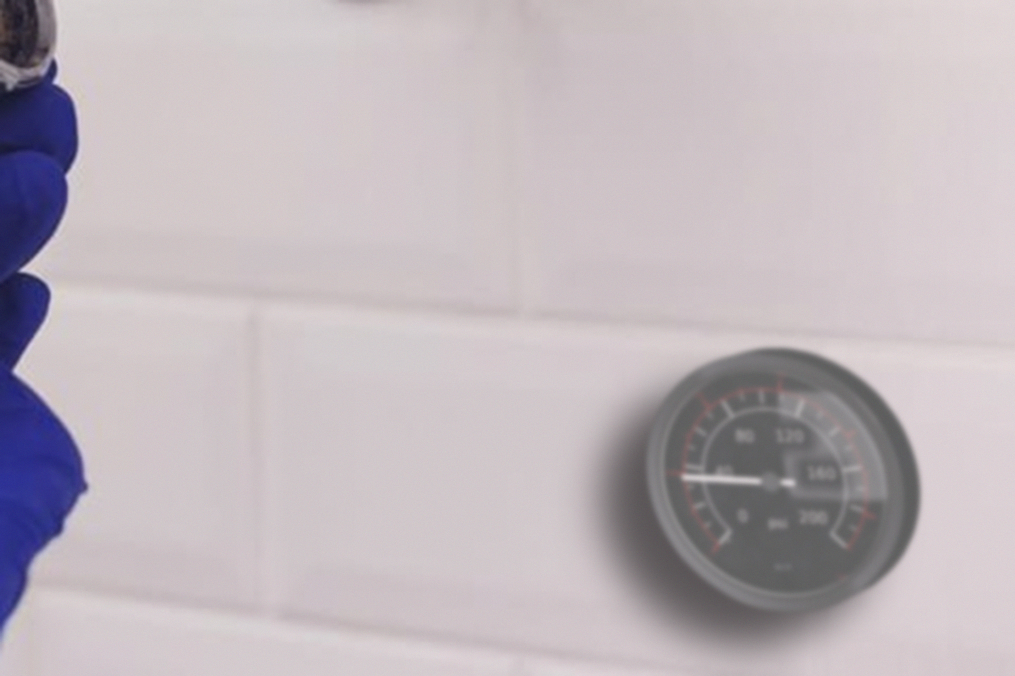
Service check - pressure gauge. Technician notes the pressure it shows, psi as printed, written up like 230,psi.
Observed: 35,psi
